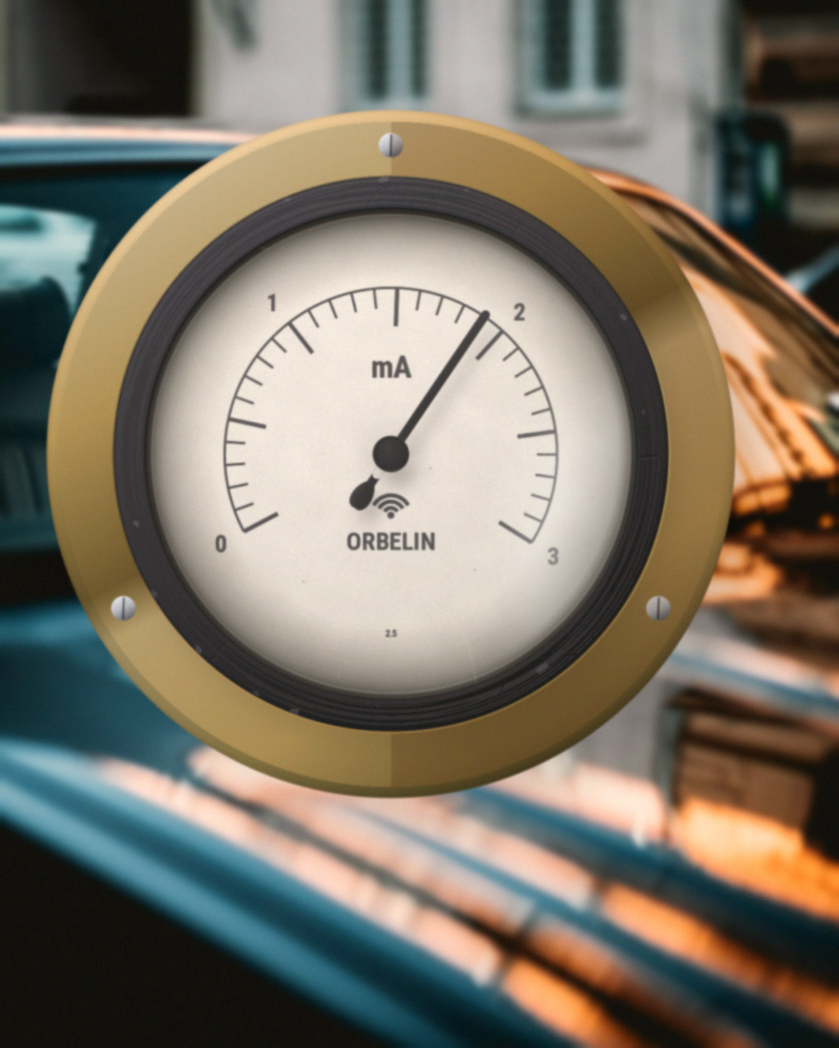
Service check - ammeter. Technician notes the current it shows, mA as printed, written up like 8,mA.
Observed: 1.9,mA
